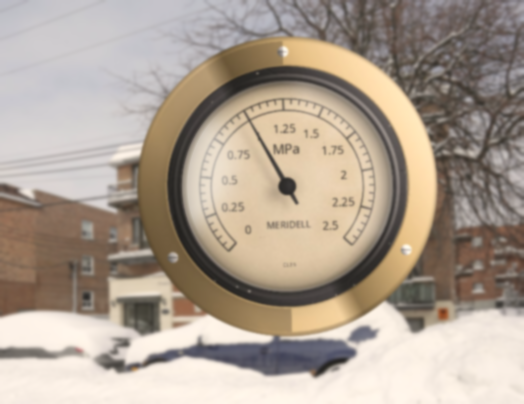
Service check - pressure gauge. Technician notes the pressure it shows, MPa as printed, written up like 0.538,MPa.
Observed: 1,MPa
